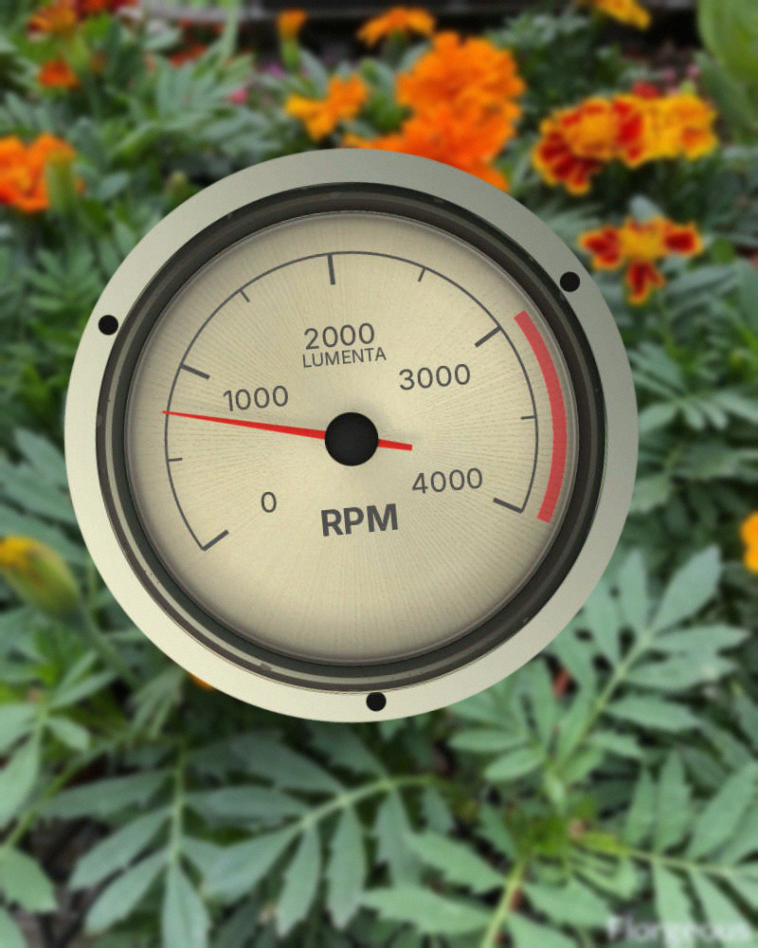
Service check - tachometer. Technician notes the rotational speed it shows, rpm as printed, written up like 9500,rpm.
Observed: 750,rpm
